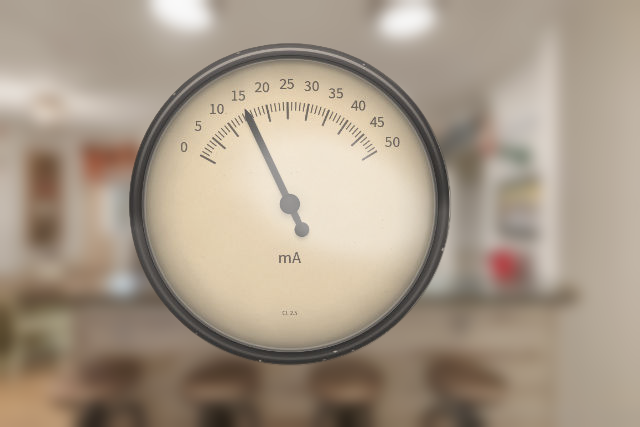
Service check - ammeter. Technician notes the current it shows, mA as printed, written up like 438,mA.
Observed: 15,mA
